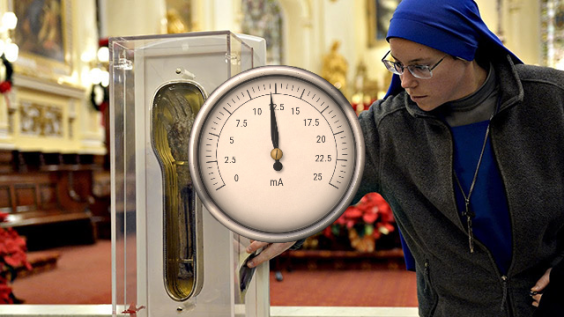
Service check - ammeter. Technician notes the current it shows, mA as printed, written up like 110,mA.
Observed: 12,mA
